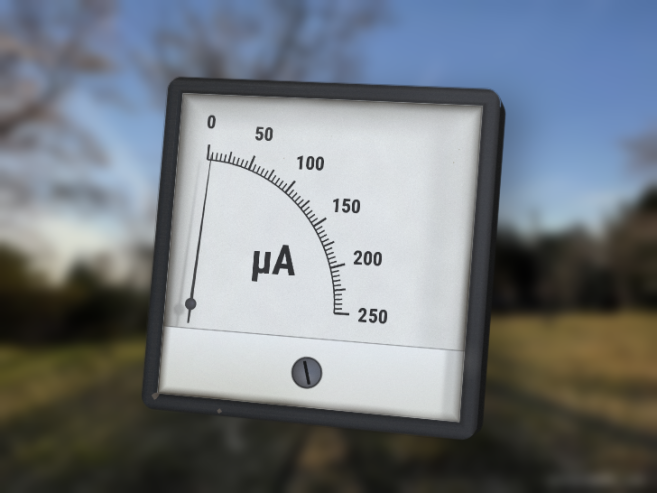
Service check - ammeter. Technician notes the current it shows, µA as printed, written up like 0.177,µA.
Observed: 5,µA
